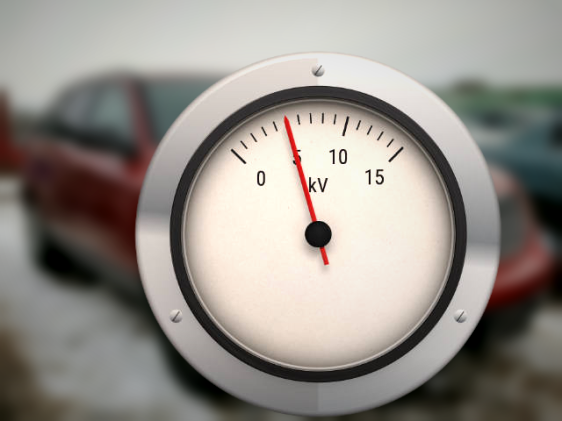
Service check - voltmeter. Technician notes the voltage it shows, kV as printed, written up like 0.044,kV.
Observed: 5,kV
